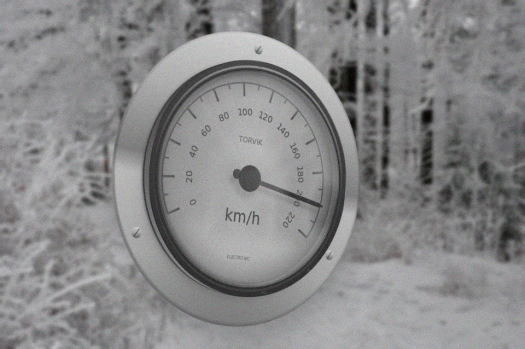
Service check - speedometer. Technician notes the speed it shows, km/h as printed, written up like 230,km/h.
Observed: 200,km/h
